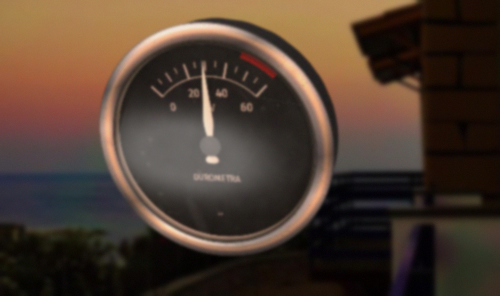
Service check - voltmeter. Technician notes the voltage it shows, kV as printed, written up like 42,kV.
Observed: 30,kV
